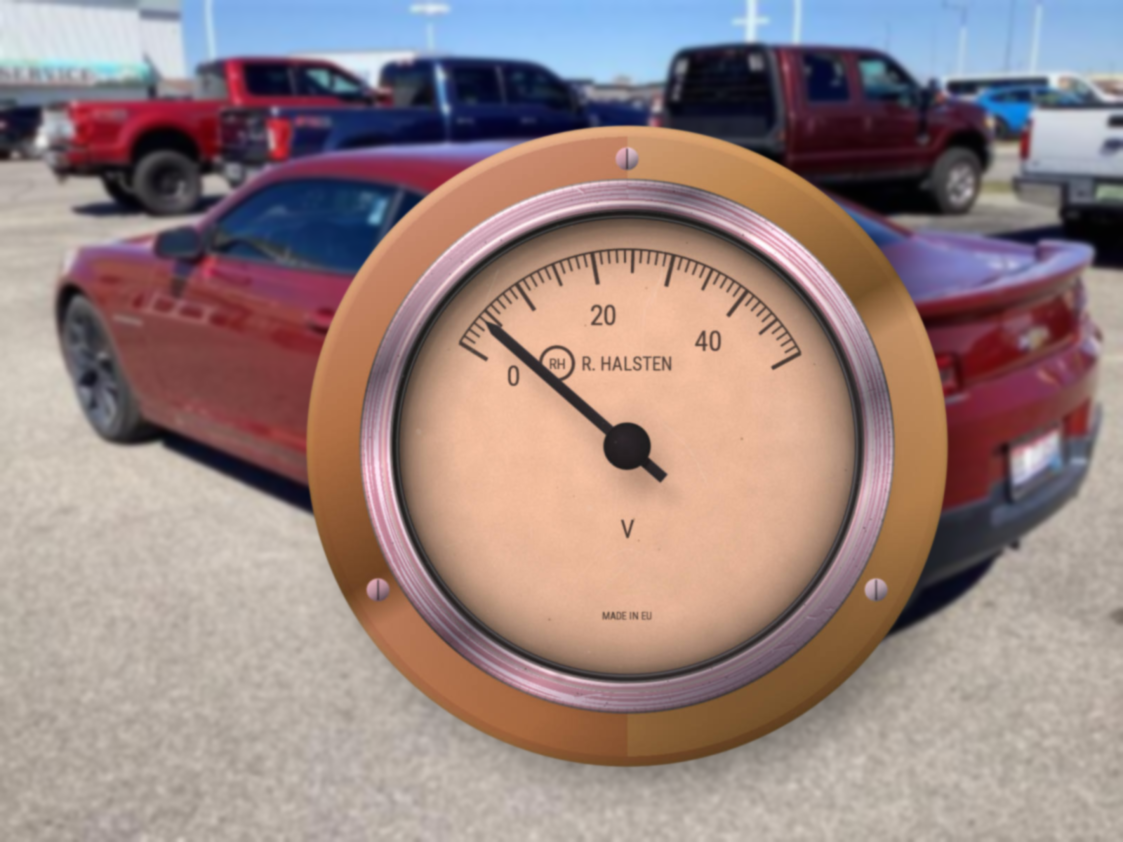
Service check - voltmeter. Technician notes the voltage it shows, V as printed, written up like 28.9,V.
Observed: 4,V
